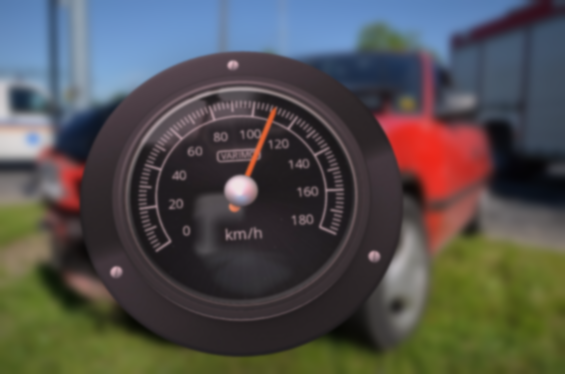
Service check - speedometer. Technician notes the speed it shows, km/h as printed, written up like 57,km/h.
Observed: 110,km/h
